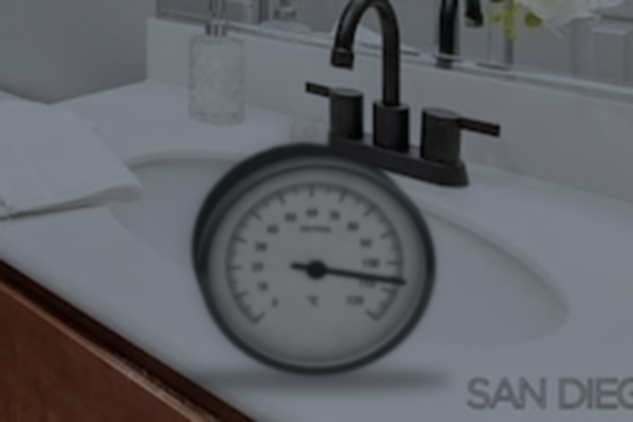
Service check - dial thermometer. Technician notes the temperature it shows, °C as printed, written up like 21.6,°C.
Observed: 105,°C
